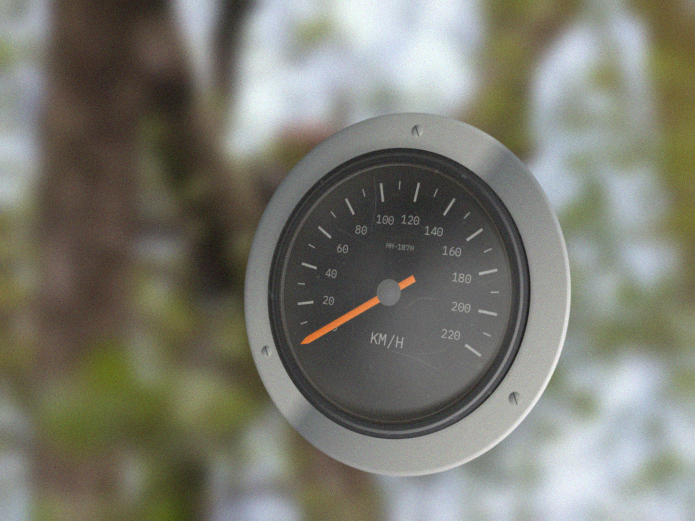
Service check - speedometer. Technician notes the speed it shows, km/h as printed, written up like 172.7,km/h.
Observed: 0,km/h
